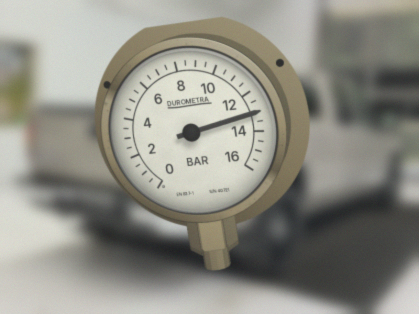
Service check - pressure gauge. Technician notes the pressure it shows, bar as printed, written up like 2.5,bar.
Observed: 13,bar
